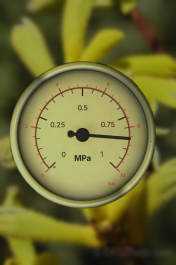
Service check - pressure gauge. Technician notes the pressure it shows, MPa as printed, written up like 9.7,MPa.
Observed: 0.85,MPa
